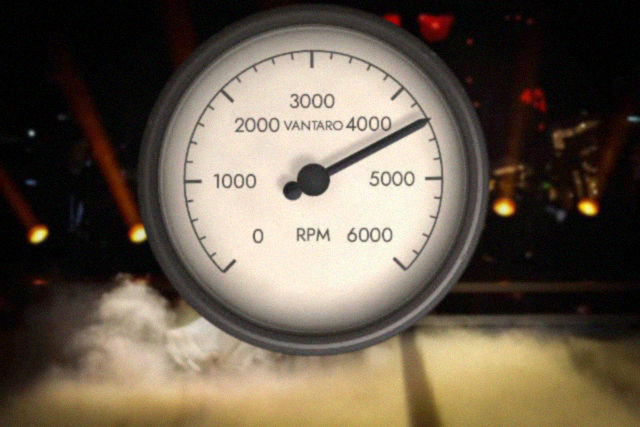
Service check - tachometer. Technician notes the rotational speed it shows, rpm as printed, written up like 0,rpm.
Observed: 4400,rpm
